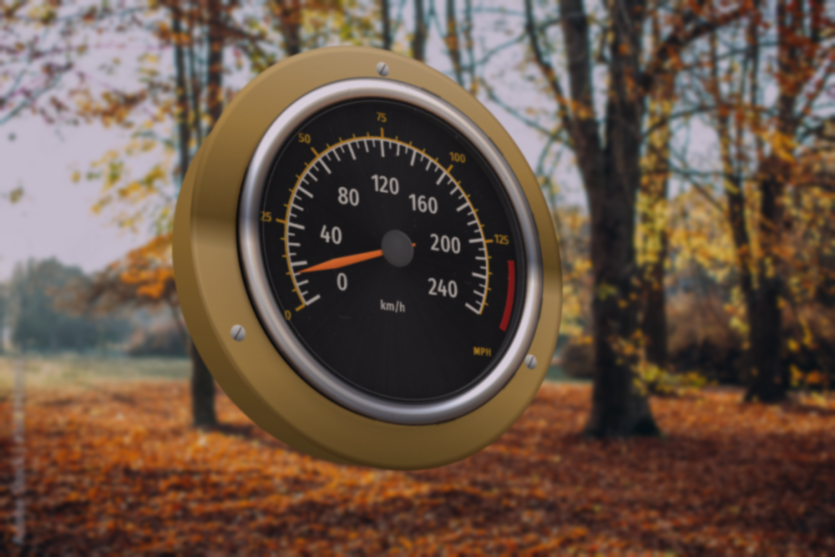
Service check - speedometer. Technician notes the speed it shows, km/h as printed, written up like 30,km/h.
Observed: 15,km/h
